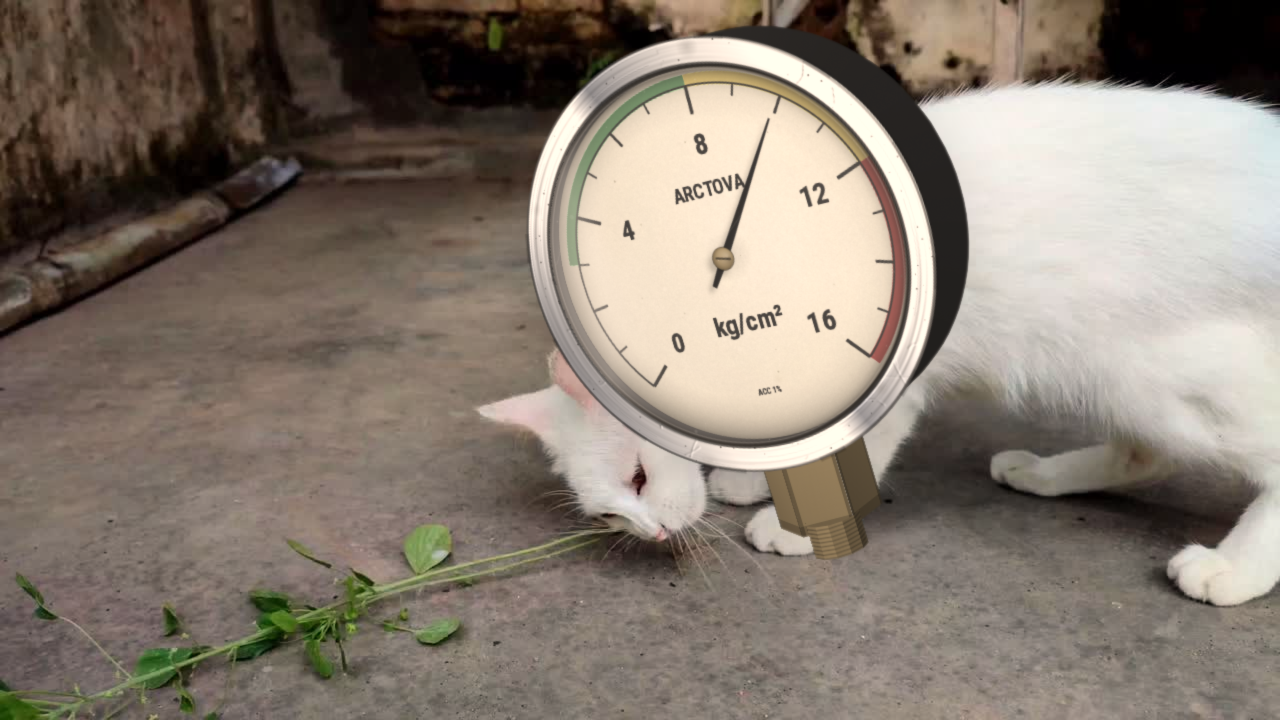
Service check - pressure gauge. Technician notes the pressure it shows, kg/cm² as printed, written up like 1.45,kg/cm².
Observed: 10,kg/cm²
